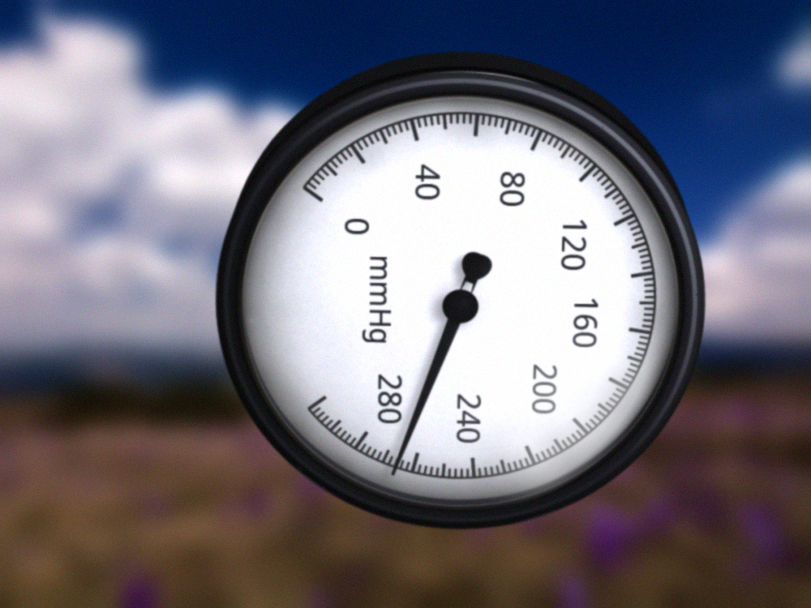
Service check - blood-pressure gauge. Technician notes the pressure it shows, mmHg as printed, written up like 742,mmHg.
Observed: 266,mmHg
